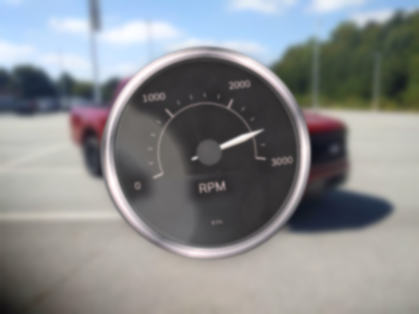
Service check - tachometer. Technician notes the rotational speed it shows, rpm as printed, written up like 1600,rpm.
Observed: 2600,rpm
